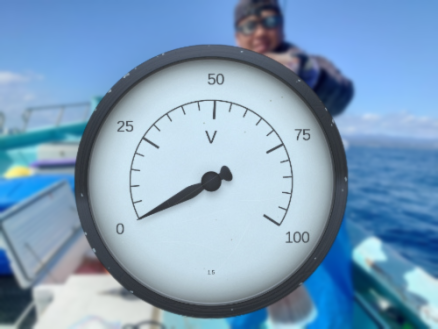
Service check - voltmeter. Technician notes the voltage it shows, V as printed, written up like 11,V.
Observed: 0,V
